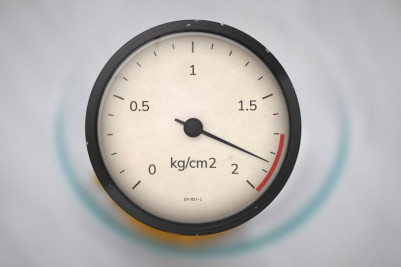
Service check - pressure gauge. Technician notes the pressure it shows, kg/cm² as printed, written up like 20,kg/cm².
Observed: 1.85,kg/cm²
